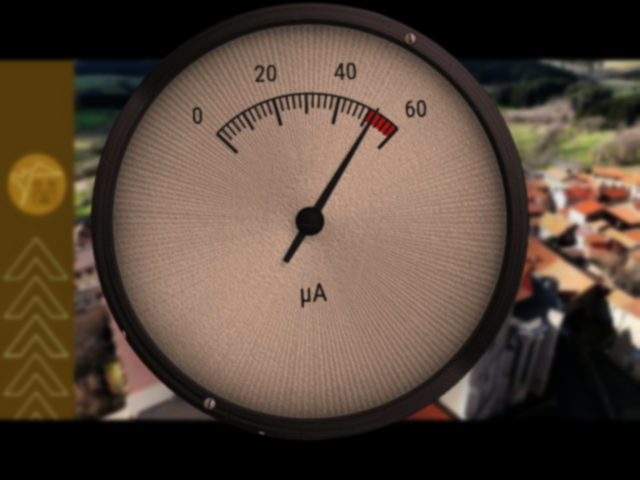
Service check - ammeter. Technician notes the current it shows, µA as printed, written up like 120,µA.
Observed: 52,µA
